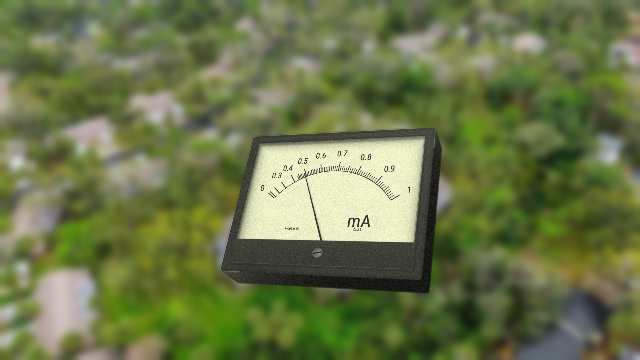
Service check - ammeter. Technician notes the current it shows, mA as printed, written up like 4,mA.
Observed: 0.5,mA
